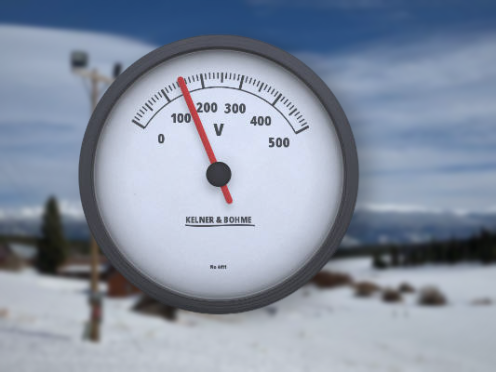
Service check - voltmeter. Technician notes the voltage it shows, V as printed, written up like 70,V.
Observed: 150,V
